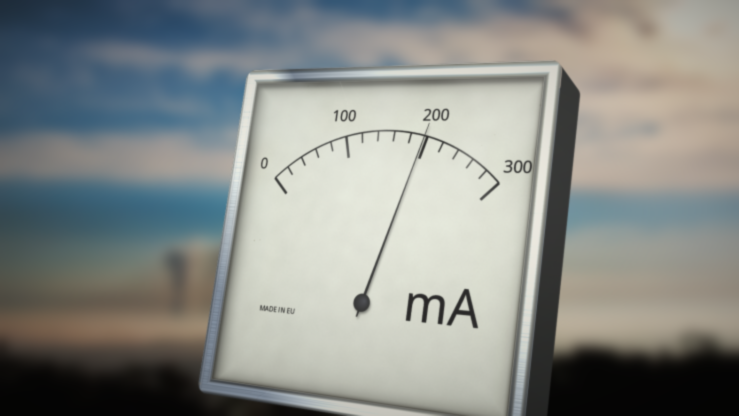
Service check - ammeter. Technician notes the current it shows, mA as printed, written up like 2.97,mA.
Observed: 200,mA
